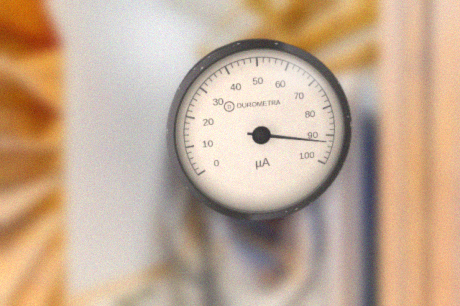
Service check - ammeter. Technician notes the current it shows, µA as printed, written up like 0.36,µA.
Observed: 92,µA
